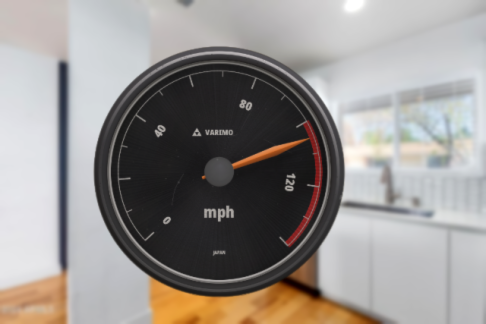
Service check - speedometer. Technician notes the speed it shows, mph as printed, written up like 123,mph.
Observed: 105,mph
